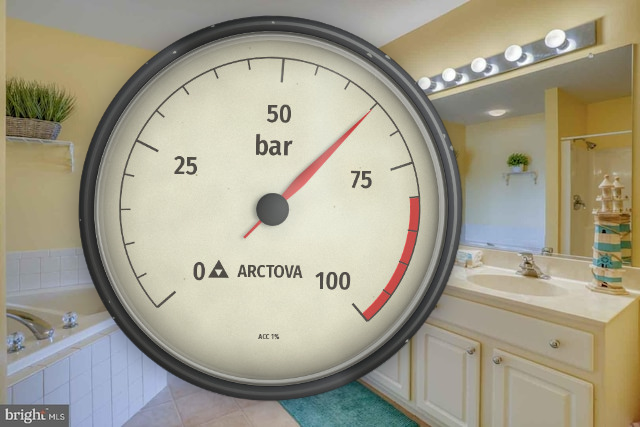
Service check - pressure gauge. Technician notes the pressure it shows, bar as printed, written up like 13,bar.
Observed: 65,bar
